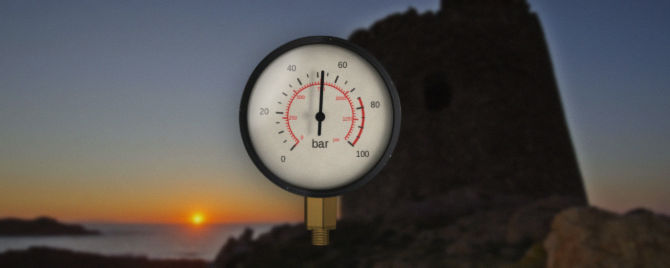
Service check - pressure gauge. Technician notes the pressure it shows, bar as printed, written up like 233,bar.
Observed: 52.5,bar
